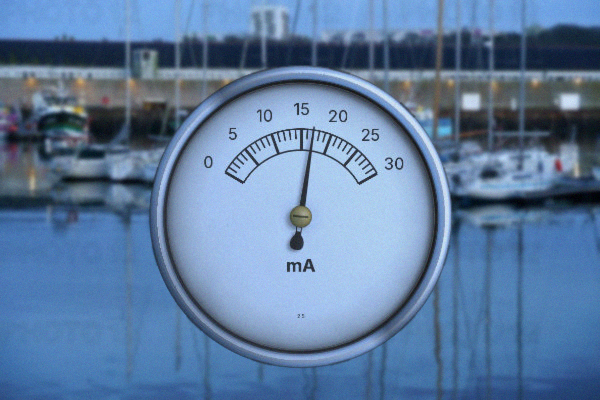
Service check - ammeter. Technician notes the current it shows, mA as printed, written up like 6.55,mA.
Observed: 17,mA
